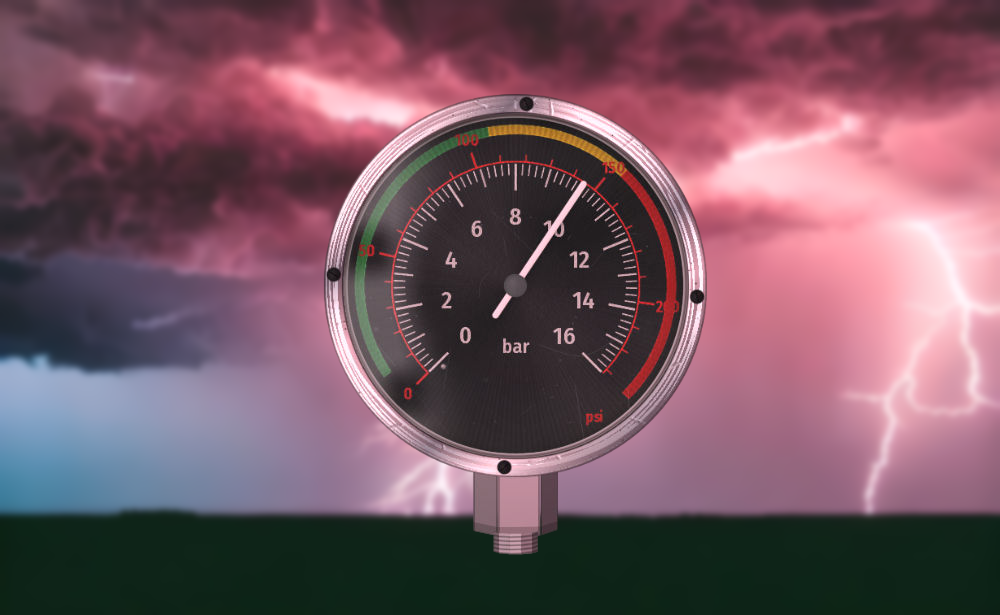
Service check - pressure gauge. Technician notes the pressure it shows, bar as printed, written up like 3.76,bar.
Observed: 10,bar
